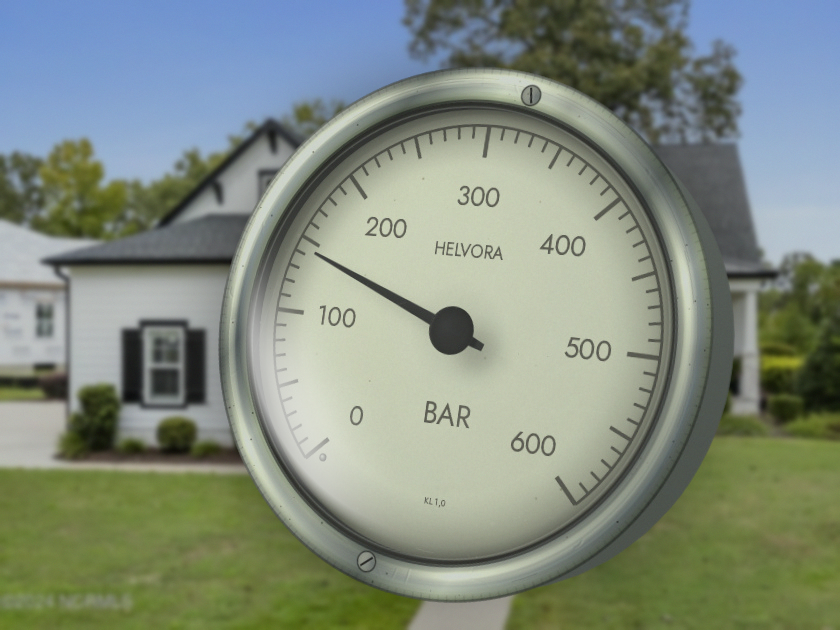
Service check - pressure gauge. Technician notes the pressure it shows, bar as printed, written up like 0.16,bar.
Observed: 145,bar
